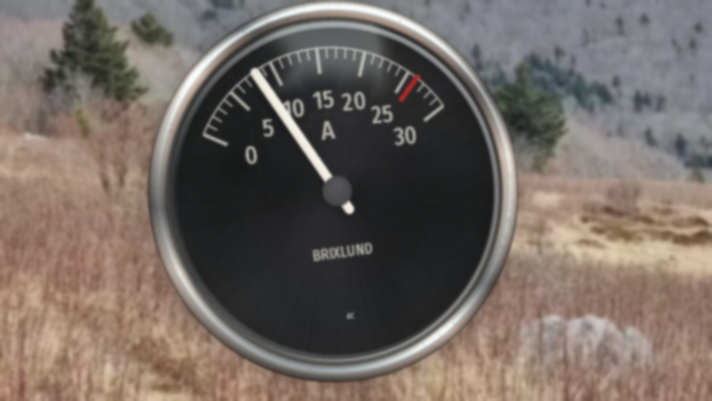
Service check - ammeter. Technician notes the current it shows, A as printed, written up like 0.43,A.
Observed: 8,A
